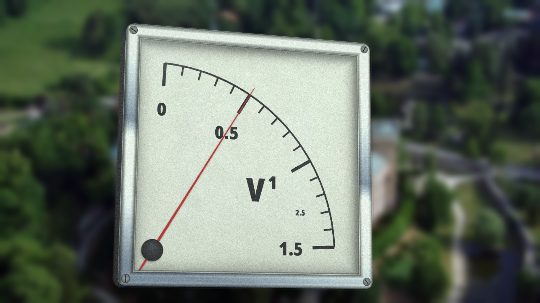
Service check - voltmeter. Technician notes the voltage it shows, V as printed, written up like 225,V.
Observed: 0.5,V
